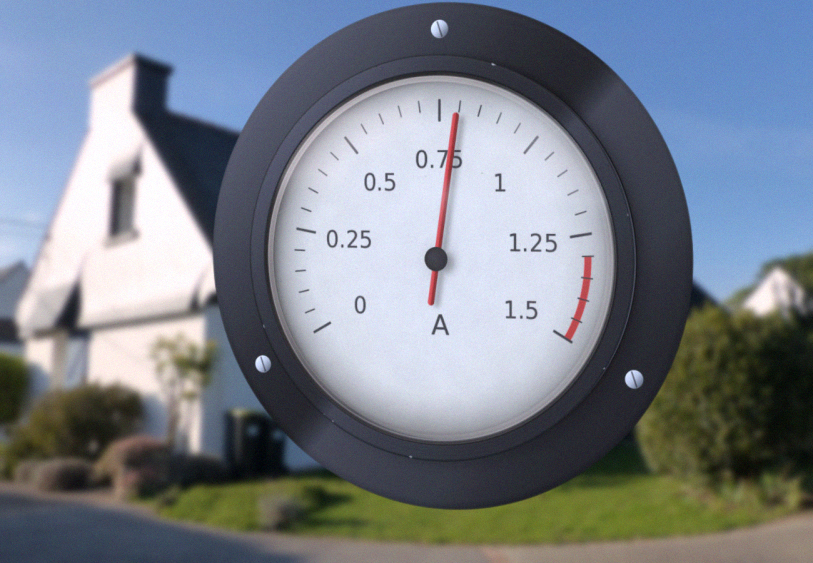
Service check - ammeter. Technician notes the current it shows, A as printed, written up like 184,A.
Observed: 0.8,A
